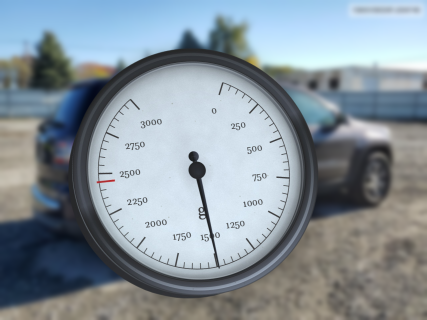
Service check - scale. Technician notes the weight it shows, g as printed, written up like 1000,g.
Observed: 1500,g
